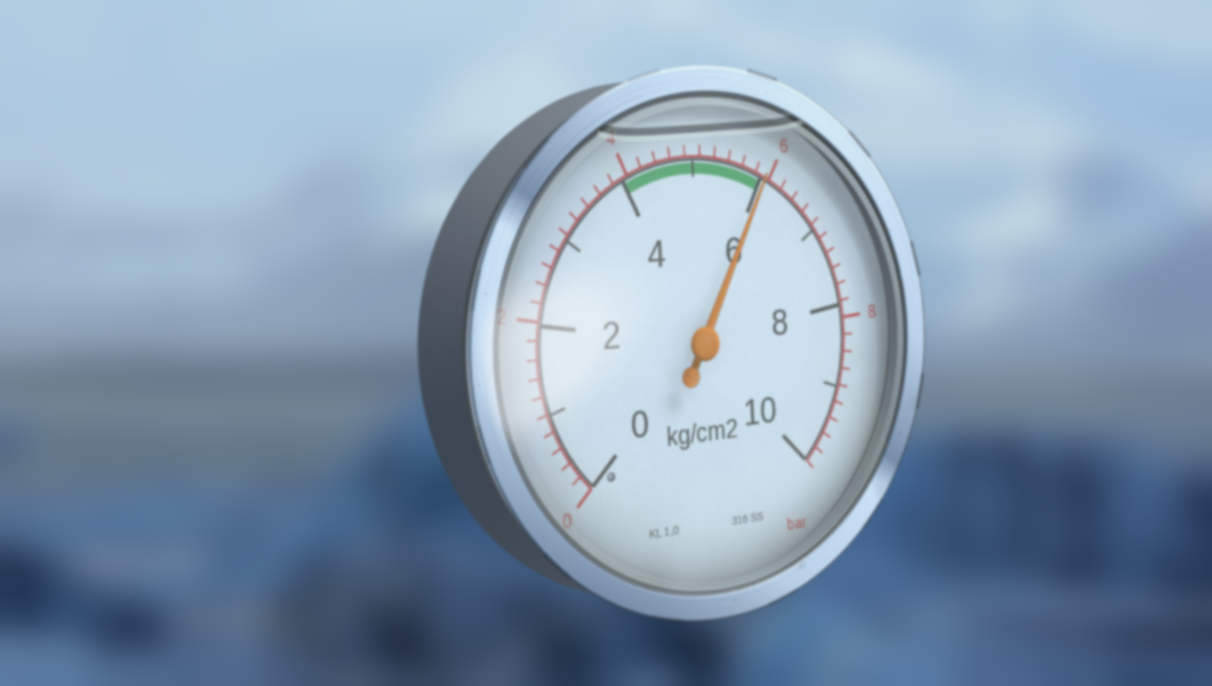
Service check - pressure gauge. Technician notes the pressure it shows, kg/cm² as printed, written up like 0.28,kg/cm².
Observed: 6,kg/cm²
